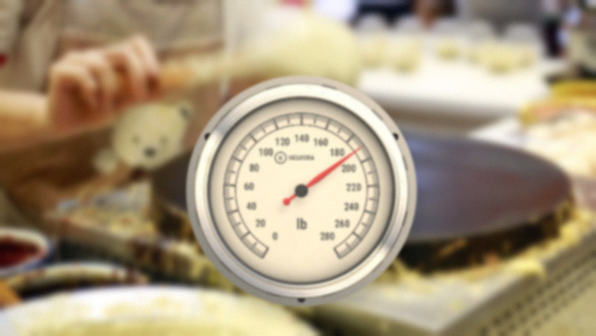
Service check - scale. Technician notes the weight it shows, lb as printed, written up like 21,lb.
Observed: 190,lb
